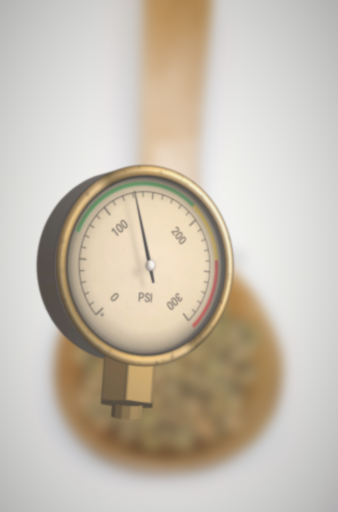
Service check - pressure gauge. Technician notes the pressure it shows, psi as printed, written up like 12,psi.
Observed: 130,psi
